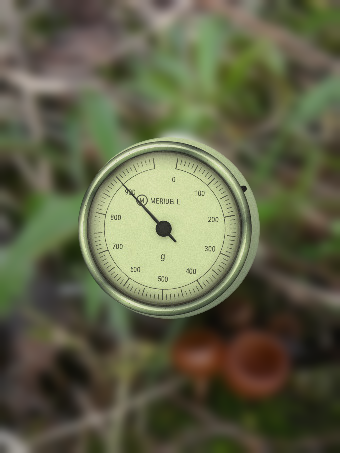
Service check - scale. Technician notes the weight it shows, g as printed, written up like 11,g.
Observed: 900,g
